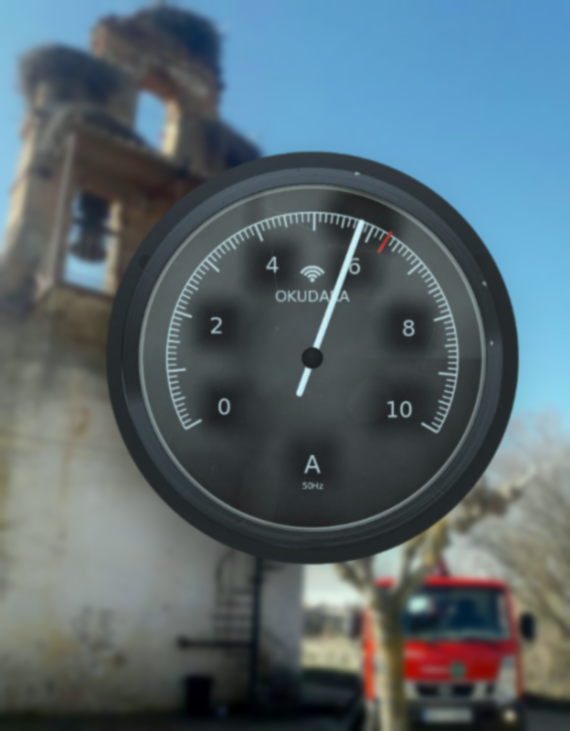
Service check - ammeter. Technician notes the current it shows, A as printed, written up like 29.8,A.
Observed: 5.8,A
